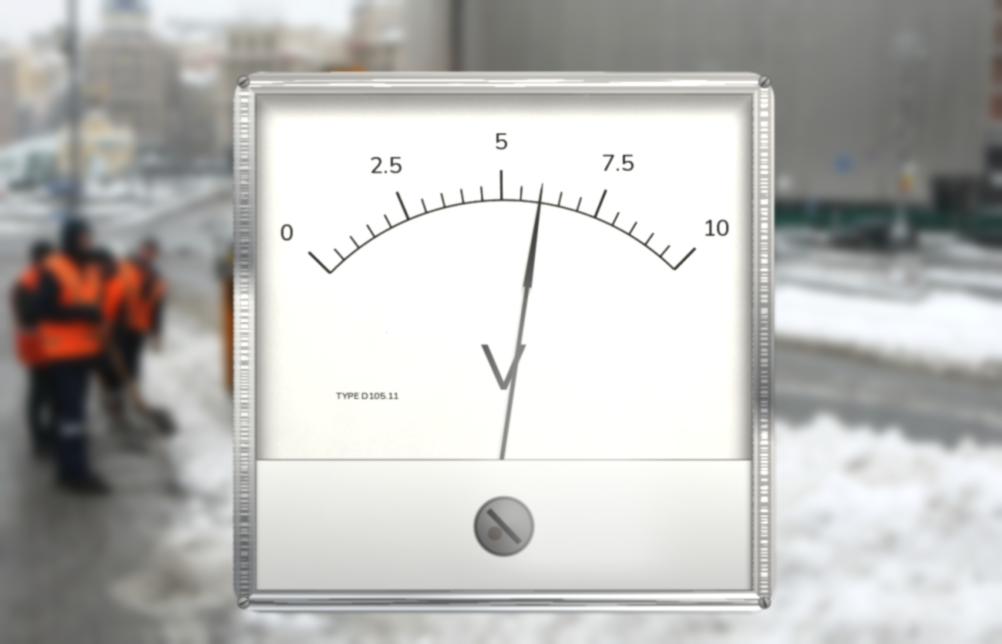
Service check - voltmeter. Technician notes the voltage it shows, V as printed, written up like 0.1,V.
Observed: 6,V
